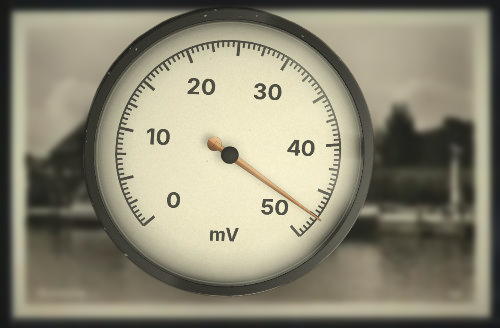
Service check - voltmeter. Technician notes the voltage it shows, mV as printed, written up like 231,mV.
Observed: 47.5,mV
